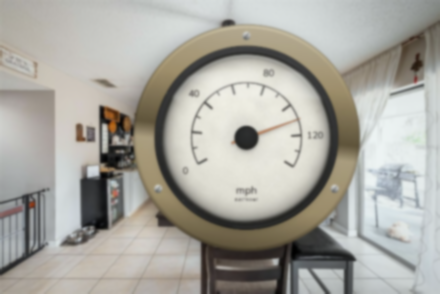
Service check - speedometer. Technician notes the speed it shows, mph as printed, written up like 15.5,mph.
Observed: 110,mph
